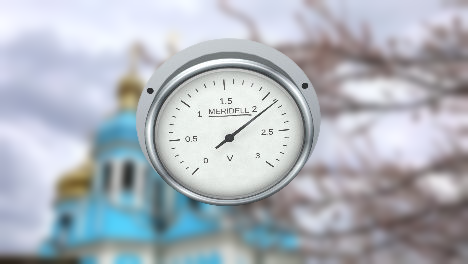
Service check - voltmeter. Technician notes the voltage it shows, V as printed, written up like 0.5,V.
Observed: 2.1,V
